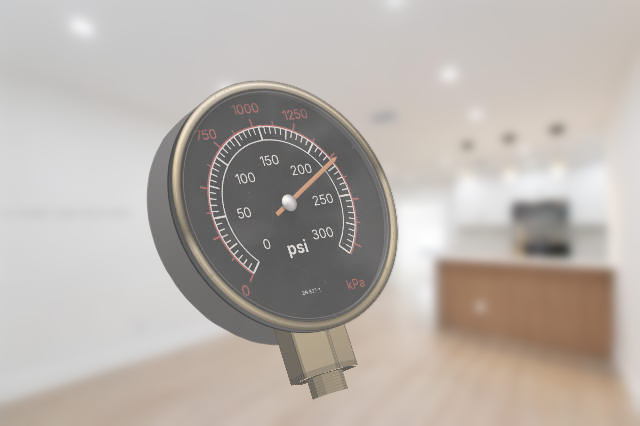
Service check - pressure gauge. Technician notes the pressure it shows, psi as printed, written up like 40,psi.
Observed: 220,psi
